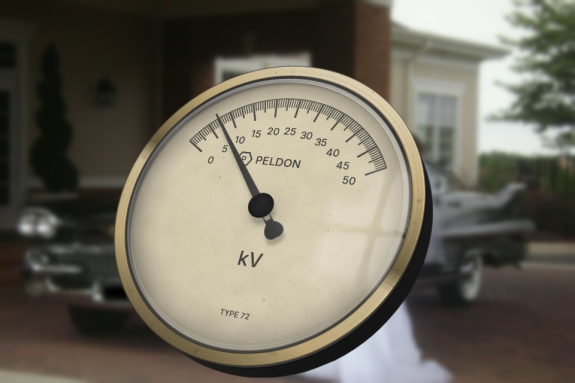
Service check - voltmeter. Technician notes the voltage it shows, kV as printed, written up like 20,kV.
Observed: 7.5,kV
